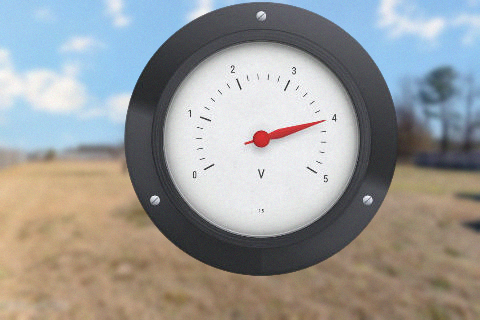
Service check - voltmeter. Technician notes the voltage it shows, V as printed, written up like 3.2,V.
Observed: 4,V
